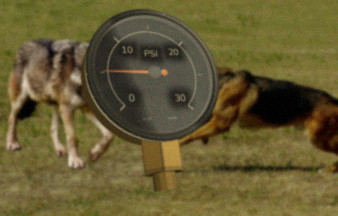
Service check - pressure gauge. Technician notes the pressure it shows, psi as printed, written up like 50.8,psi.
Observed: 5,psi
